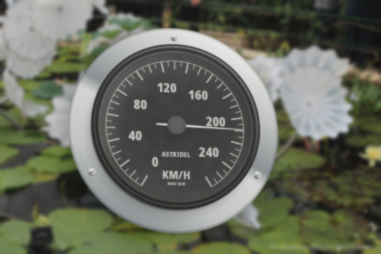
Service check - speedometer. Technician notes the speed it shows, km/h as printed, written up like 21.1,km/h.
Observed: 210,km/h
